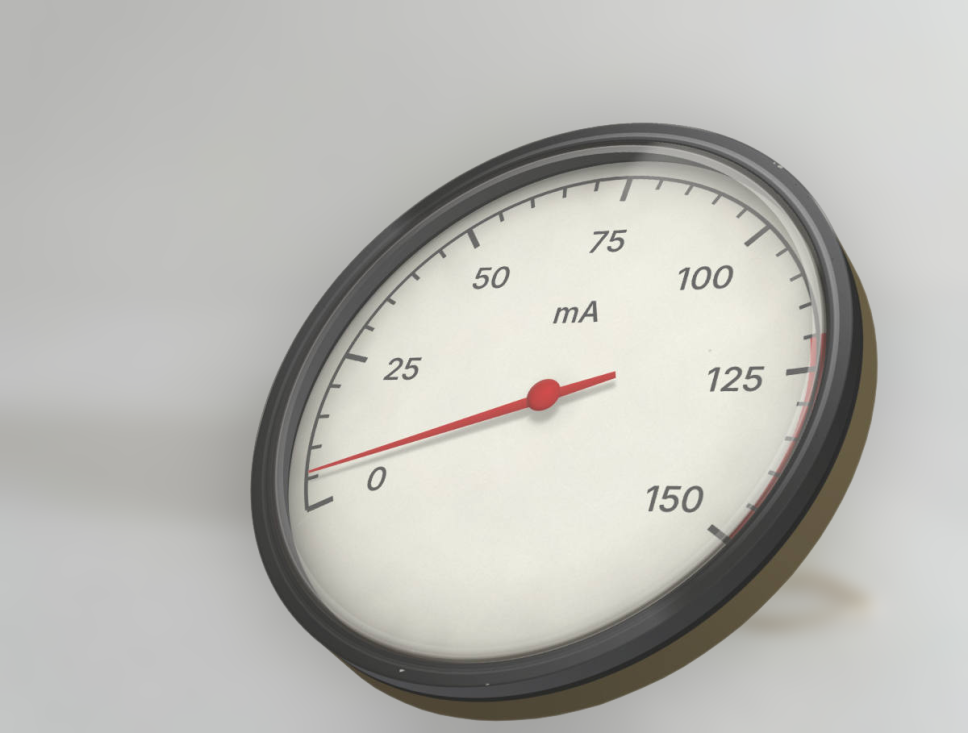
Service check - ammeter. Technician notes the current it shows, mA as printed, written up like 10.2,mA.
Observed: 5,mA
